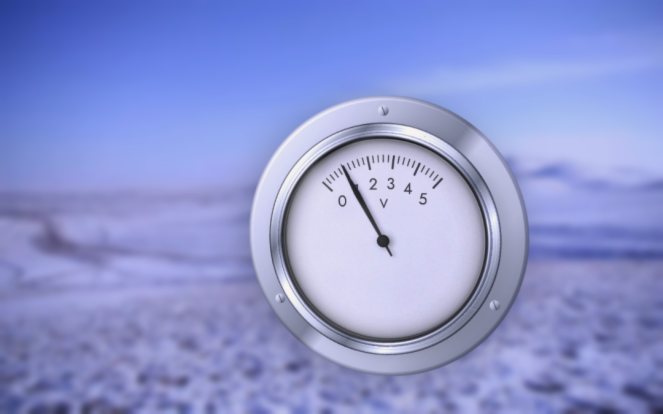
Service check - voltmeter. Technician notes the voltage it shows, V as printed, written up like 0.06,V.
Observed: 1,V
